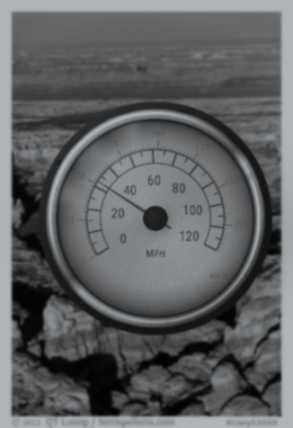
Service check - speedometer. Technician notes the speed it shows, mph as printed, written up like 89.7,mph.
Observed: 32.5,mph
